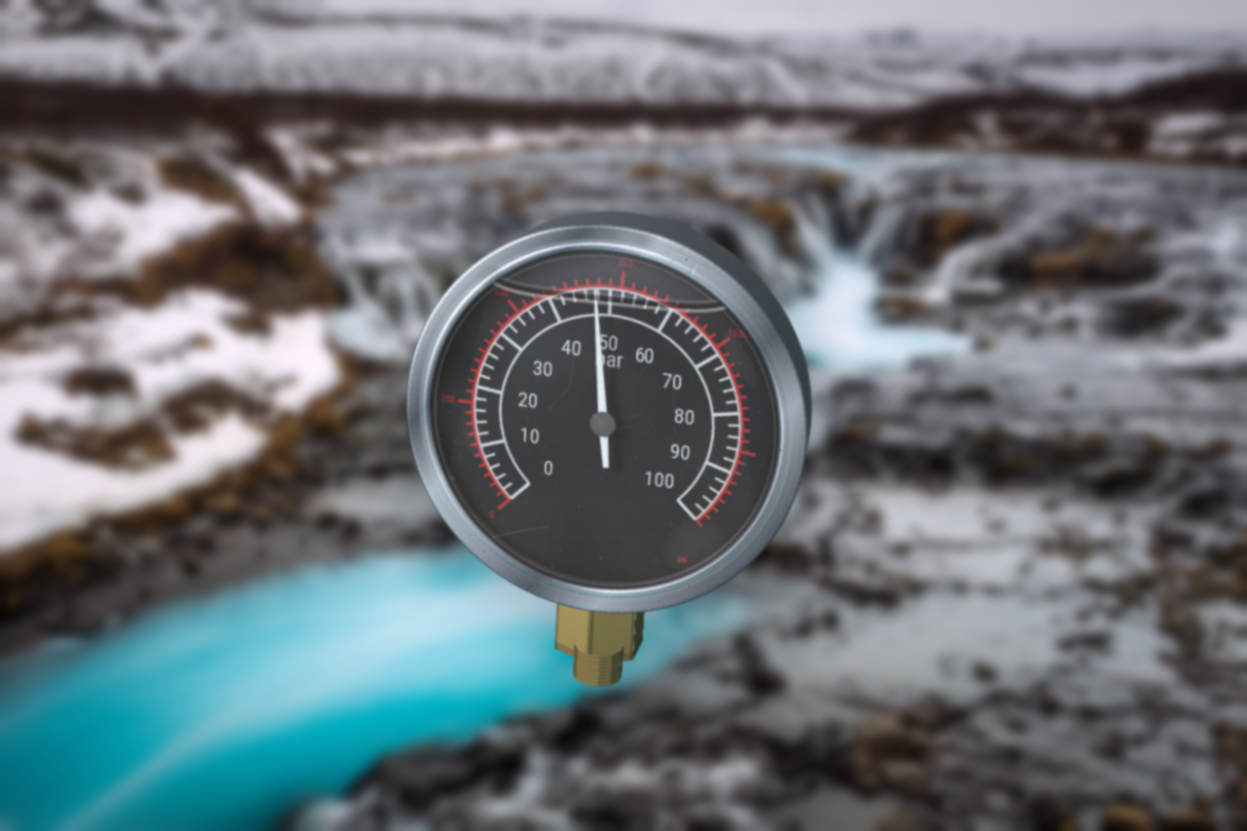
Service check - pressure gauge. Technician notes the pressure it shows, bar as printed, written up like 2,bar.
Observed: 48,bar
